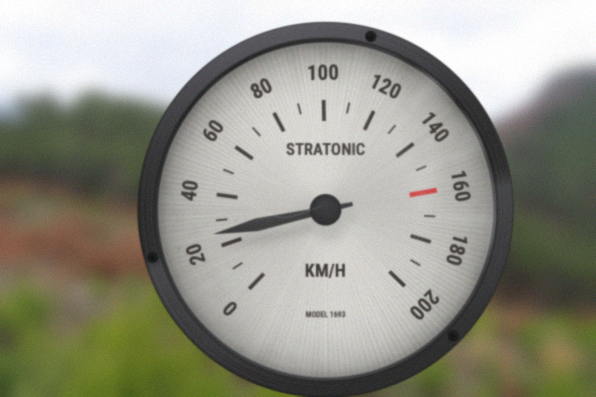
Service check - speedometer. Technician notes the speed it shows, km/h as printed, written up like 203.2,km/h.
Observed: 25,km/h
